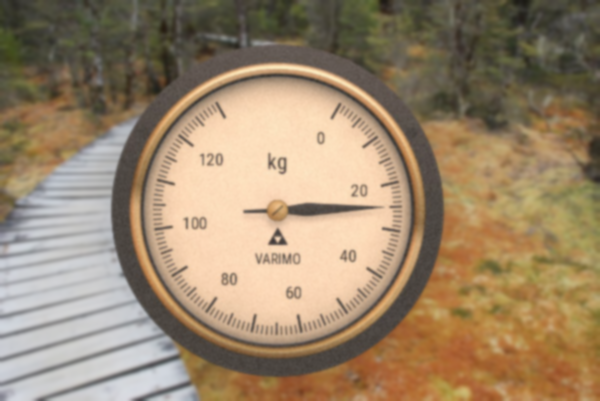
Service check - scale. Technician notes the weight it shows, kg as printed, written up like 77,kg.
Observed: 25,kg
